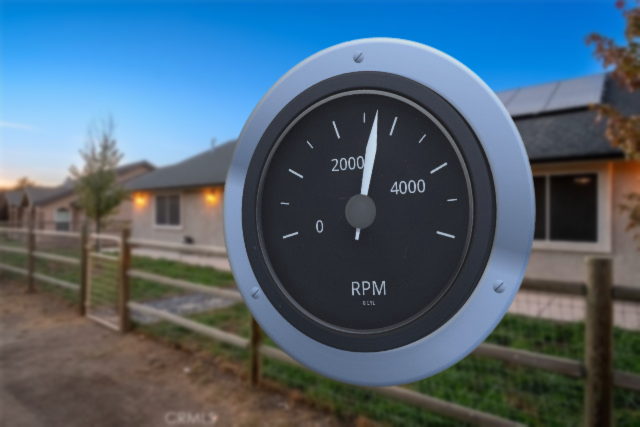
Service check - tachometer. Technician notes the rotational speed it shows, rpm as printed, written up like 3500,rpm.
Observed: 2750,rpm
